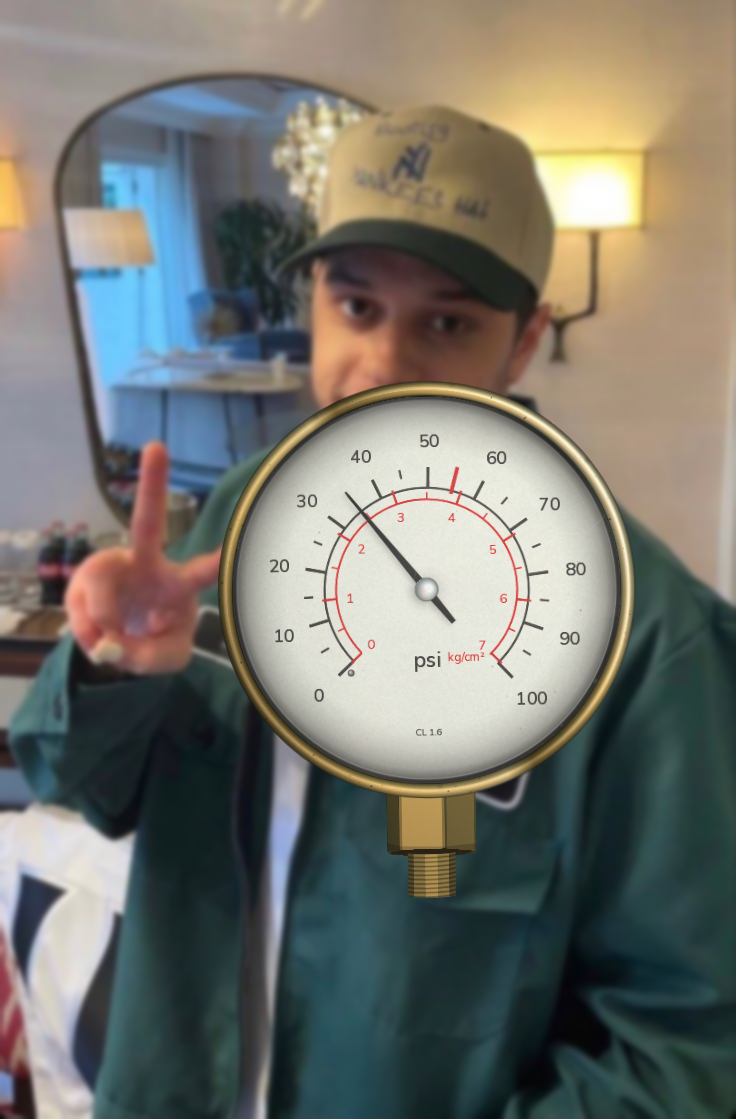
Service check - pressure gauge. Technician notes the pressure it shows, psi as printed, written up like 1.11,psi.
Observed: 35,psi
